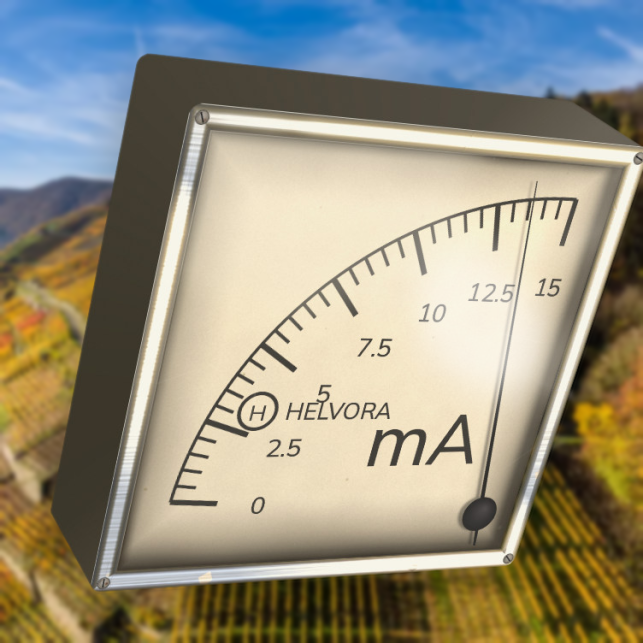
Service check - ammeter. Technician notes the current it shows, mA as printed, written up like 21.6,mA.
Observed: 13.5,mA
